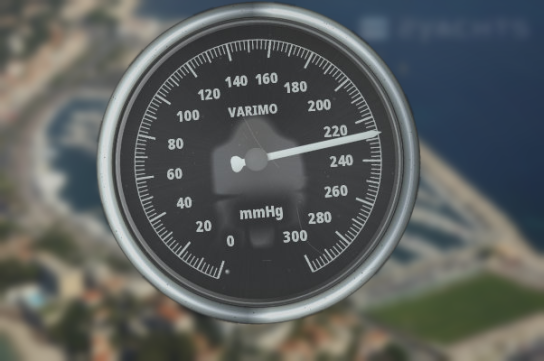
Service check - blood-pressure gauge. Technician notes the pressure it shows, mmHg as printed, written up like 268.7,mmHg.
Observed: 228,mmHg
